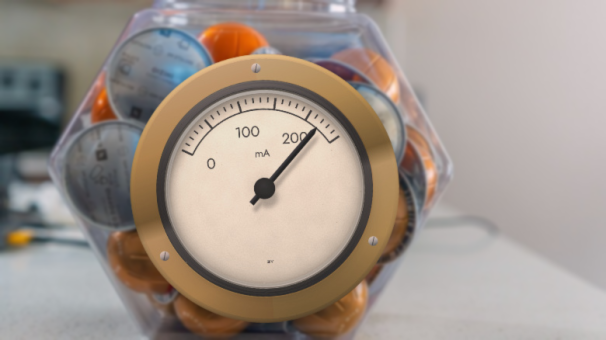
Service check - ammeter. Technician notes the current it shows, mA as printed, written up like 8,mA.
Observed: 220,mA
